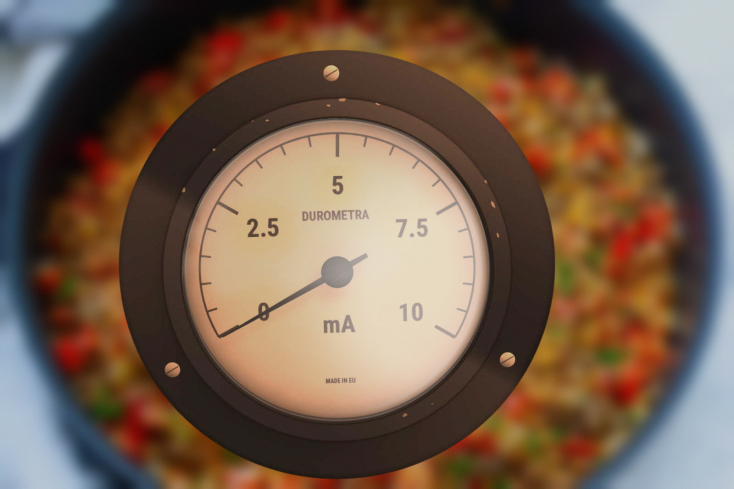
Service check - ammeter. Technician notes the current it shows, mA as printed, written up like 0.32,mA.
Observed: 0,mA
